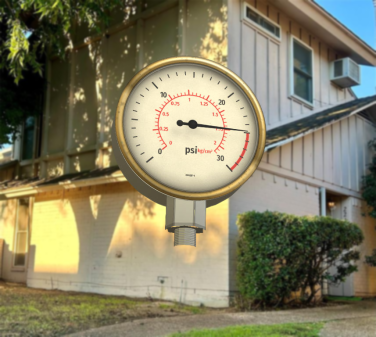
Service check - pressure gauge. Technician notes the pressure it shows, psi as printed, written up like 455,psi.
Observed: 25,psi
